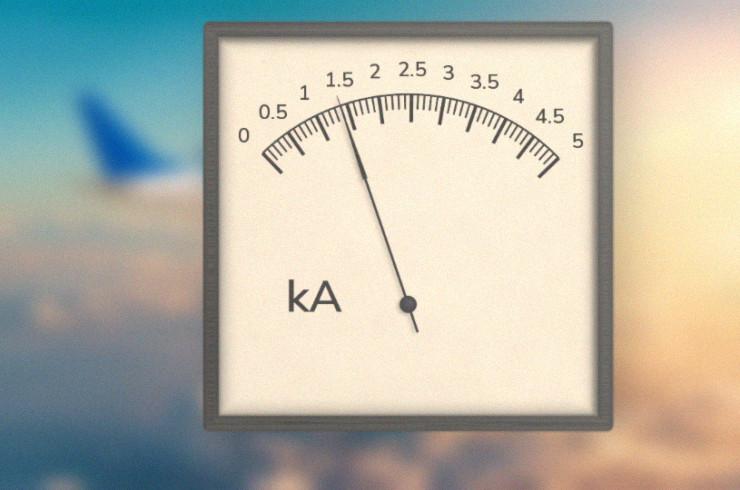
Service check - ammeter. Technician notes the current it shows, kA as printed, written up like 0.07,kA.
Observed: 1.4,kA
